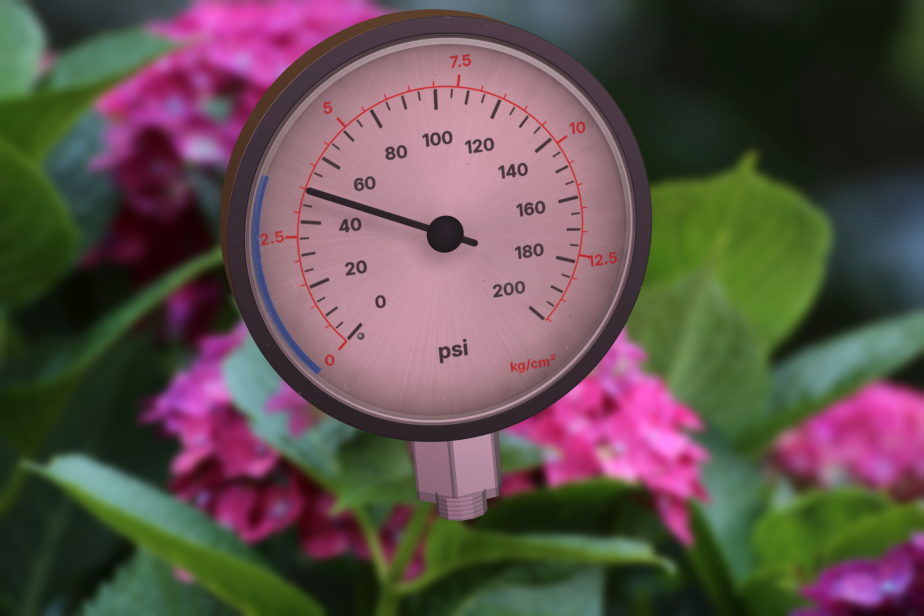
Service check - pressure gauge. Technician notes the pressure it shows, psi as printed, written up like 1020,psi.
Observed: 50,psi
